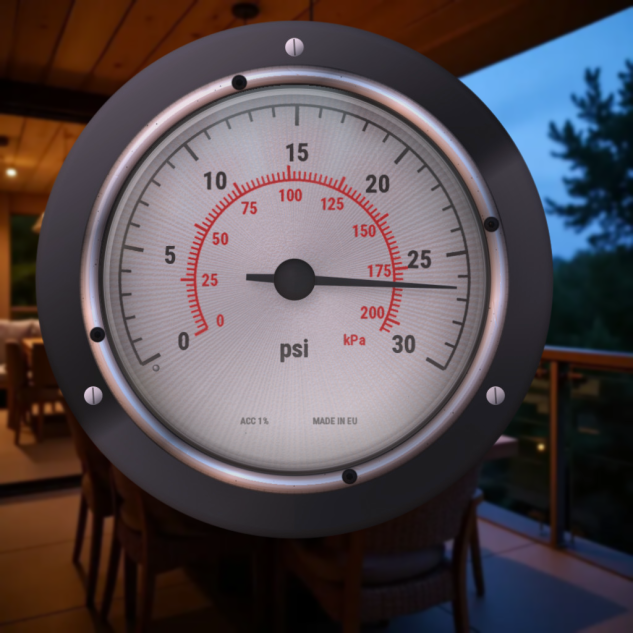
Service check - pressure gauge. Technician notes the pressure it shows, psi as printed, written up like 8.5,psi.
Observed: 26.5,psi
